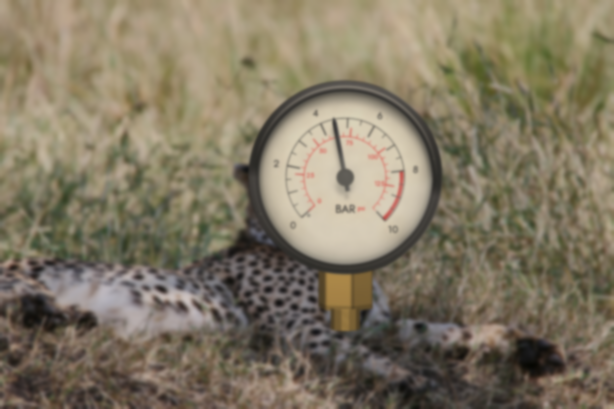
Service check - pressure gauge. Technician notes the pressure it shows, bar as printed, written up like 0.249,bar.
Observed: 4.5,bar
